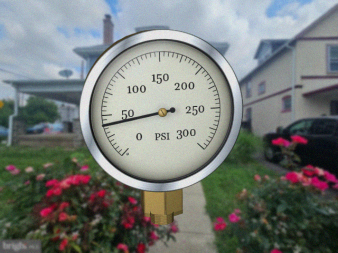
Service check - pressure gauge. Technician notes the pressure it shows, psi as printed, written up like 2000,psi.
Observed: 40,psi
